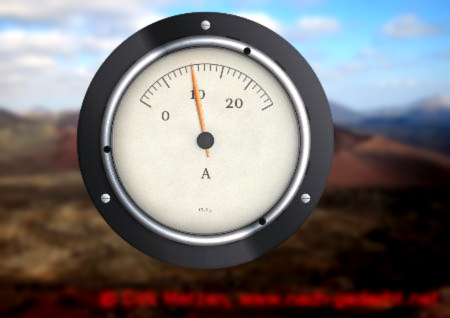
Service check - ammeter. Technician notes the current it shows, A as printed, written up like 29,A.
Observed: 10,A
